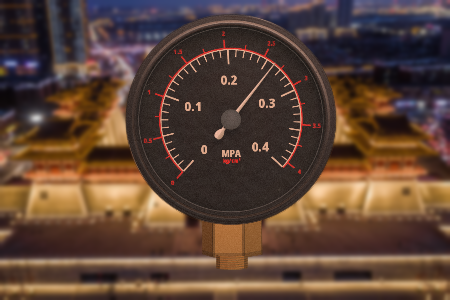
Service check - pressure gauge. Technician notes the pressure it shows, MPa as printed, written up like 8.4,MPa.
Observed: 0.26,MPa
